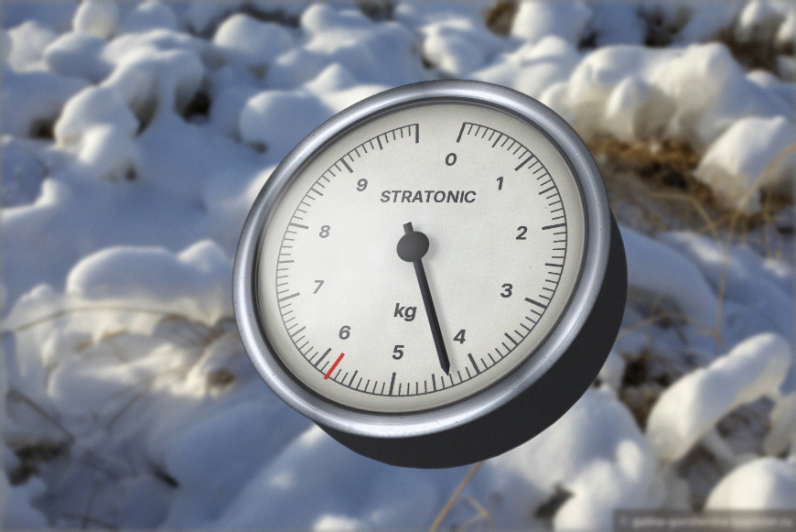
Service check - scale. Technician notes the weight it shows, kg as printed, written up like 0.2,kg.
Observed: 4.3,kg
